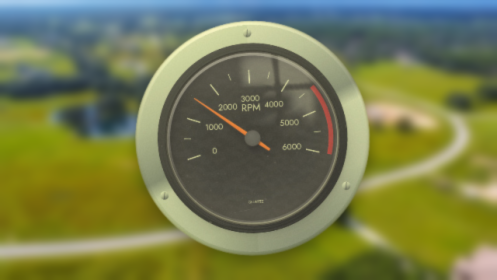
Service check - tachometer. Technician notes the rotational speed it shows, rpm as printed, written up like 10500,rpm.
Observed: 1500,rpm
